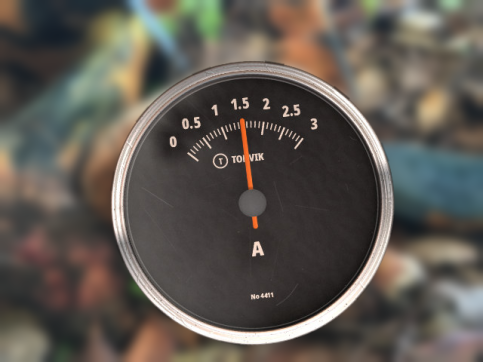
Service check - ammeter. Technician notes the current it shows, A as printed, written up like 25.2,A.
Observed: 1.5,A
